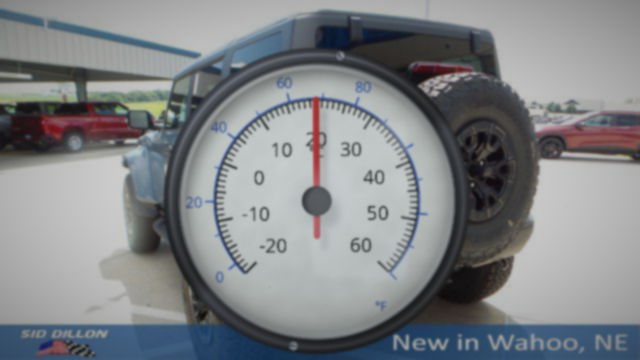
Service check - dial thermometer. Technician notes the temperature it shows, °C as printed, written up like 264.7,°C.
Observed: 20,°C
